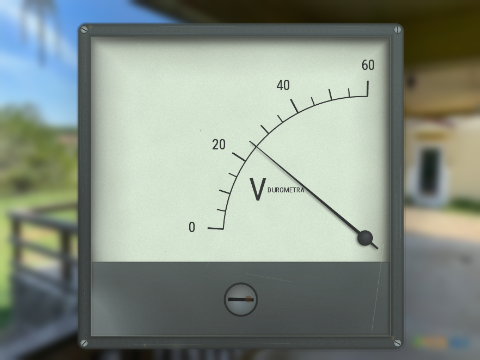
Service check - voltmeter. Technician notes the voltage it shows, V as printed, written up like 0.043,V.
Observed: 25,V
